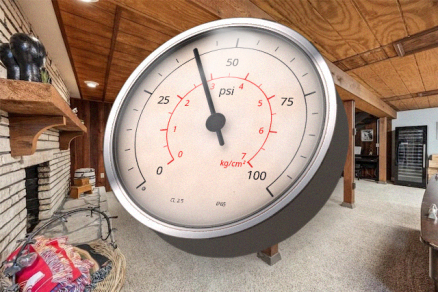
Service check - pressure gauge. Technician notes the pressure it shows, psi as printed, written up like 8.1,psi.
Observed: 40,psi
